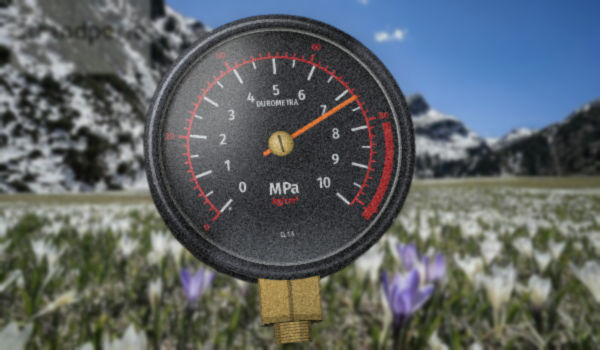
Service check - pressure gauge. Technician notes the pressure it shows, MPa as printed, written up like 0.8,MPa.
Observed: 7.25,MPa
